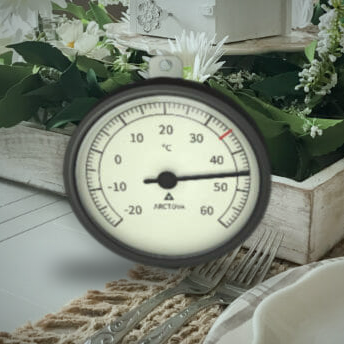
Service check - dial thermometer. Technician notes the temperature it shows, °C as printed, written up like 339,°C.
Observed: 45,°C
